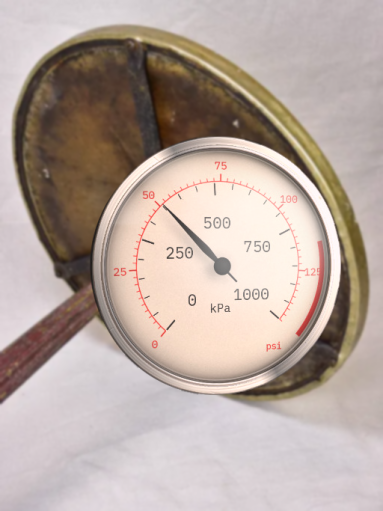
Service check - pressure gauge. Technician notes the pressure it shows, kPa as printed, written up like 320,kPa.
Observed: 350,kPa
